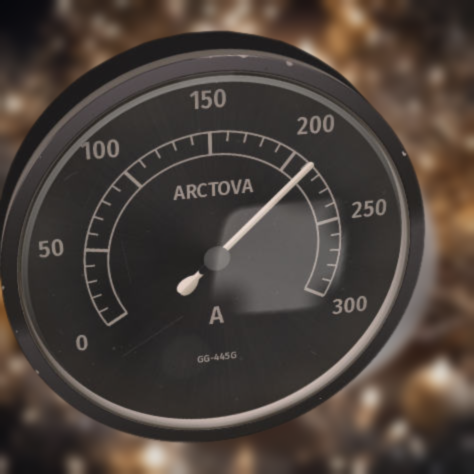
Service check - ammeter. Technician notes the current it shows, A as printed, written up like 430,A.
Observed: 210,A
